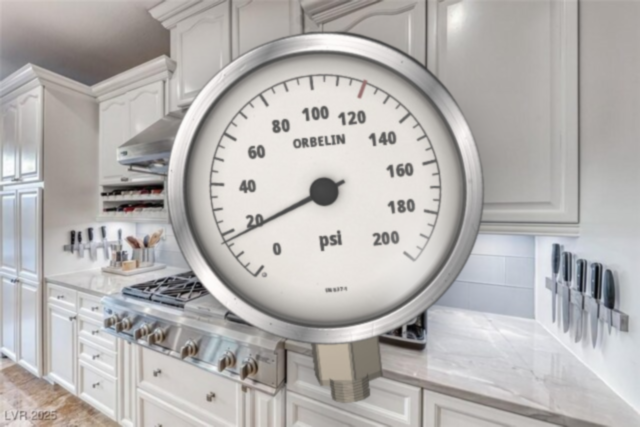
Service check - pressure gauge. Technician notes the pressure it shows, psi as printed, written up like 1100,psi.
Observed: 17.5,psi
